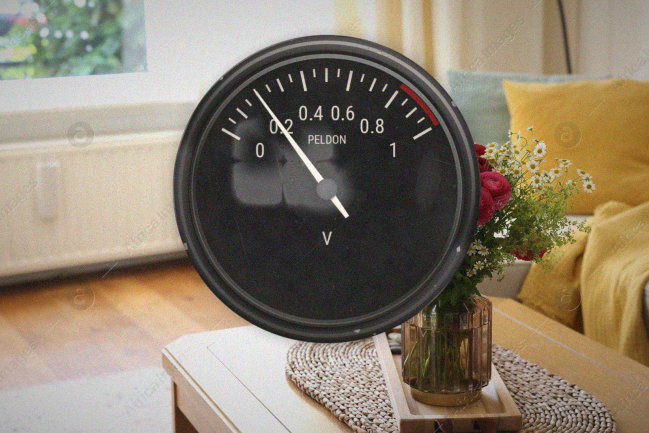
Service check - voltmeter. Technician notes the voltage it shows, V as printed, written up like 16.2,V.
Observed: 0.2,V
